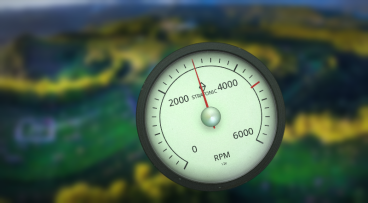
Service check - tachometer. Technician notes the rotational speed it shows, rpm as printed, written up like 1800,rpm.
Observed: 3000,rpm
